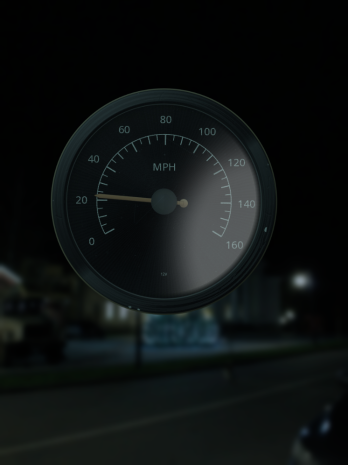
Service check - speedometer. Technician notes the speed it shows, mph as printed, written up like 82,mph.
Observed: 22.5,mph
